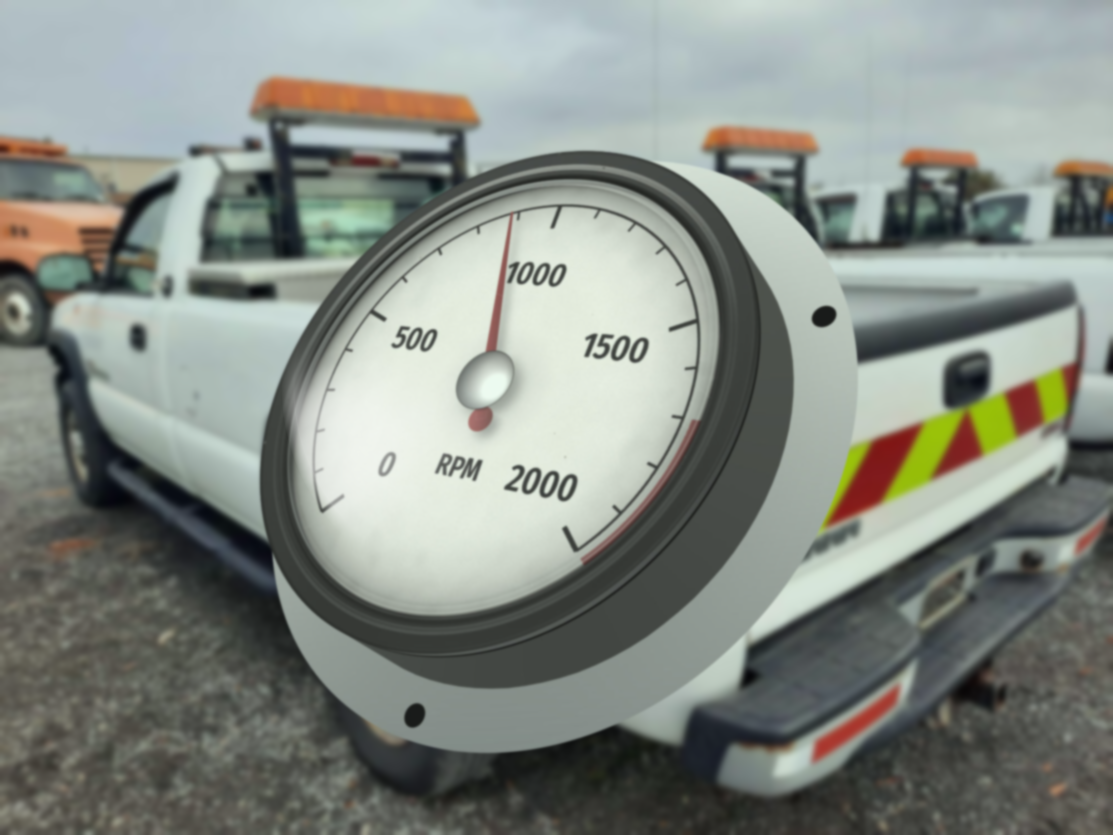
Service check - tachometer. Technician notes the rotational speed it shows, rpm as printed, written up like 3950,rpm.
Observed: 900,rpm
